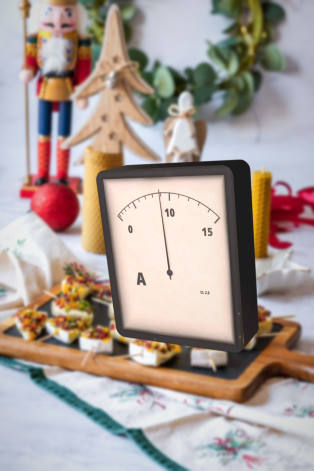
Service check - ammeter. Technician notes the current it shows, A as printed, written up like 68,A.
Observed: 9,A
